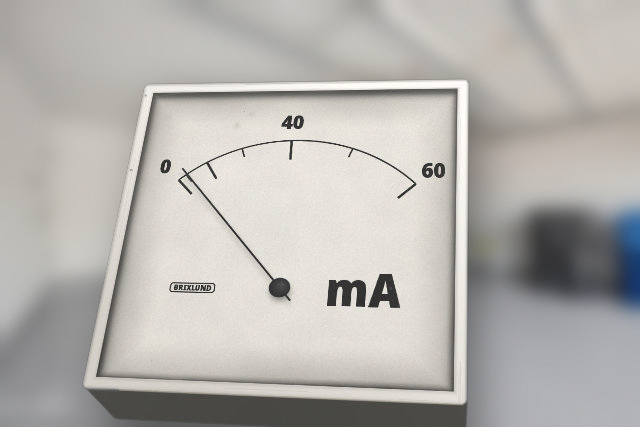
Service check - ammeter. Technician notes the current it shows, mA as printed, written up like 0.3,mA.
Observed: 10,mA
